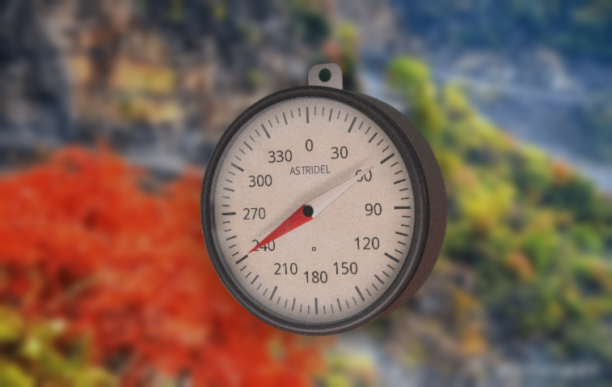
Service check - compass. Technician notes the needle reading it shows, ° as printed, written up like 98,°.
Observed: 240,°
